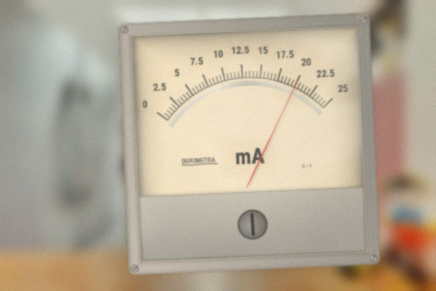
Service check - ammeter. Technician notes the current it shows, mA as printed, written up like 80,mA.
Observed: 20,mA
